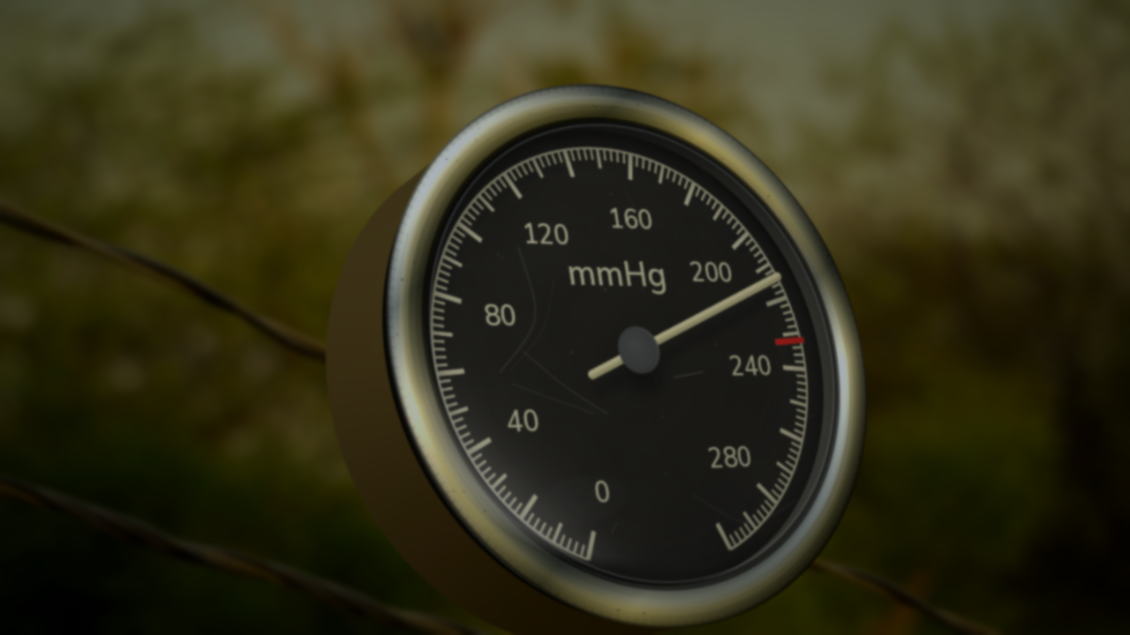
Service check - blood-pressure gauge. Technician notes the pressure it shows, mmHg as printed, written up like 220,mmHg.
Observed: 214,mmHg
